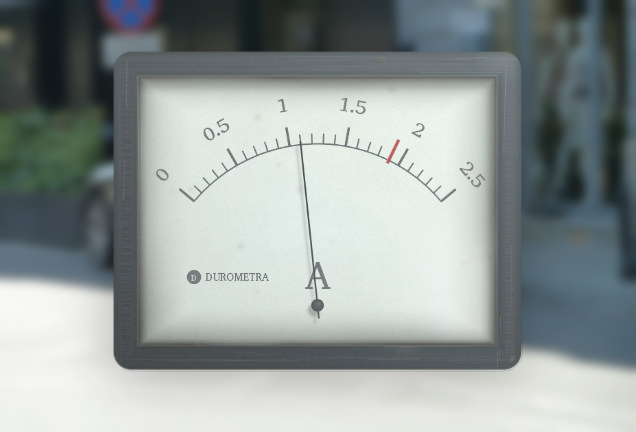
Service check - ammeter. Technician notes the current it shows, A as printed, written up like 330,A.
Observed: 1.1,A
